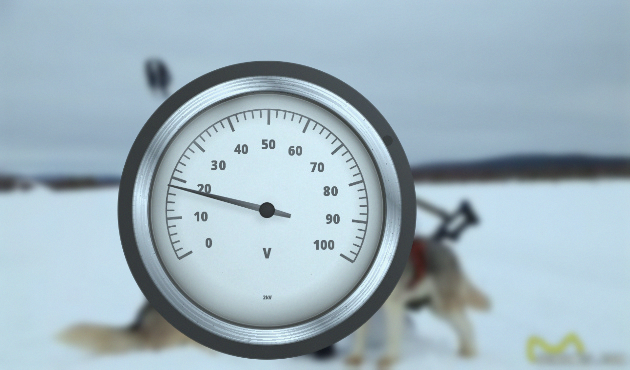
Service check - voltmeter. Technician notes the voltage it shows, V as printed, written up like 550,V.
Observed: 18,V
